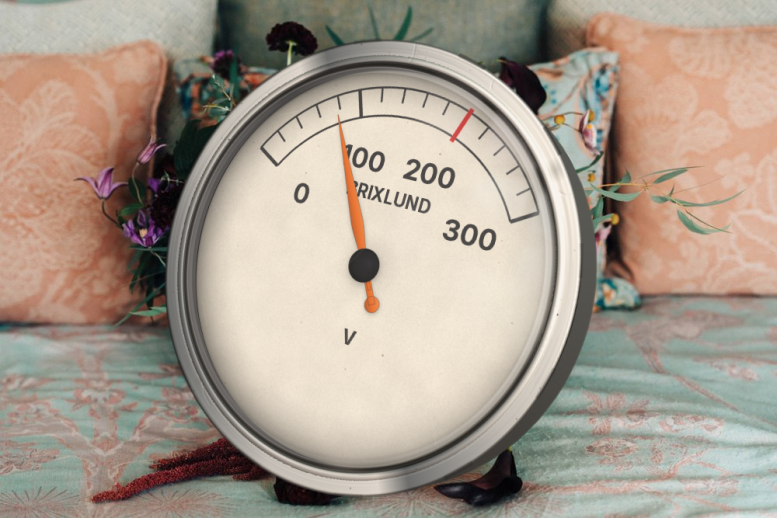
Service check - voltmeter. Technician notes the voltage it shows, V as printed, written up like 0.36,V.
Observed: 80,V
